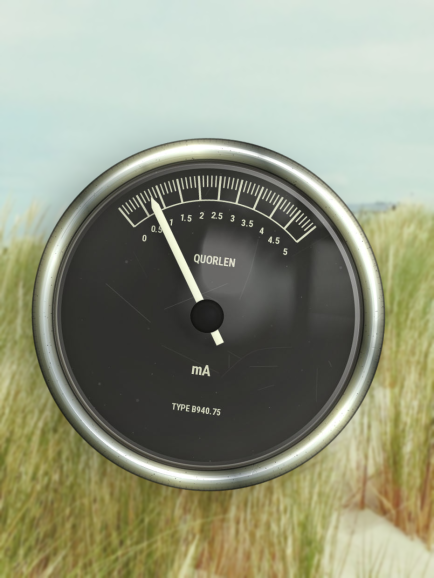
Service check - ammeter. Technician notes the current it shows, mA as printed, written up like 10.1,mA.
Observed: 0.8,mA
